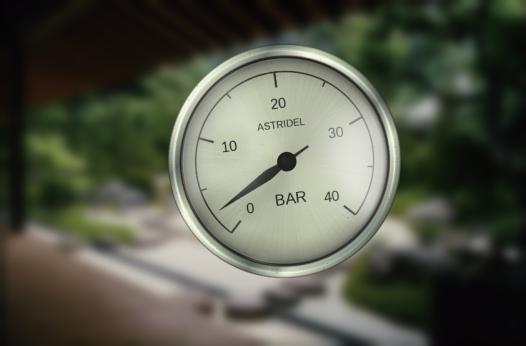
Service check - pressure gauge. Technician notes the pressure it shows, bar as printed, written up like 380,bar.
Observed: 2.5,bar
